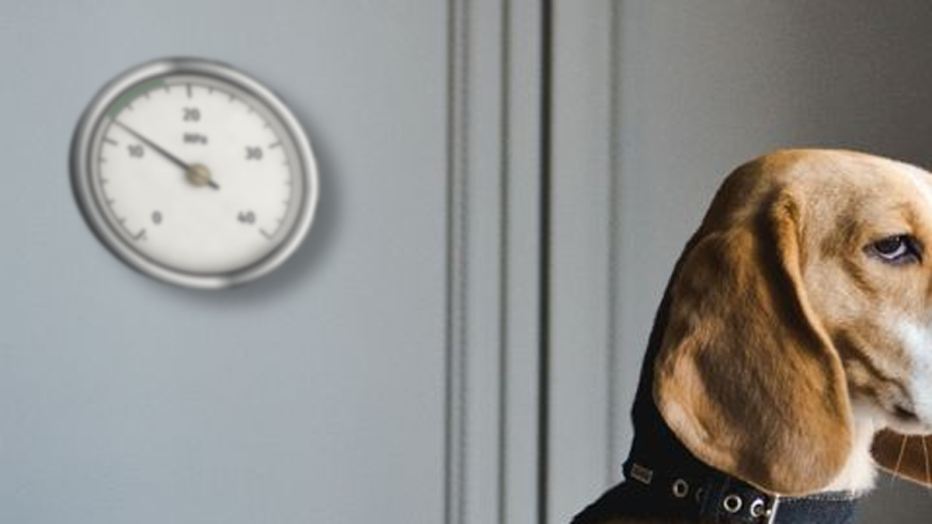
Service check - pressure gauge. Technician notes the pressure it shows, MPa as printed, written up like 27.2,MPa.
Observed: 12,MPa
